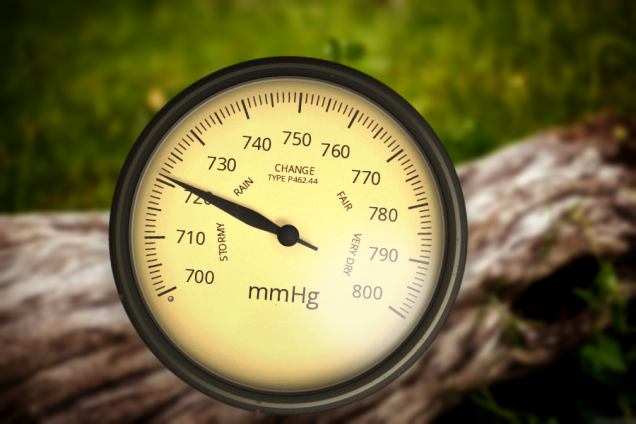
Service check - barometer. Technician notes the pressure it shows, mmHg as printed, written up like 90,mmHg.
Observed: 721,mmHg
